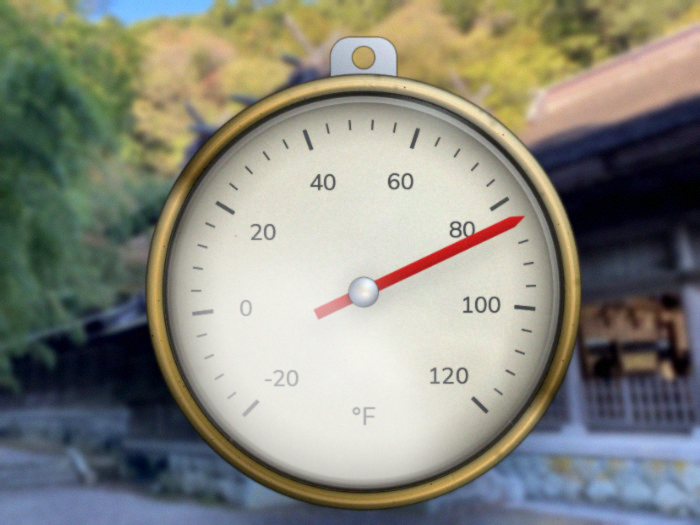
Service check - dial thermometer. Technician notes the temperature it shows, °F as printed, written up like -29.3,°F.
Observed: 84,°F
